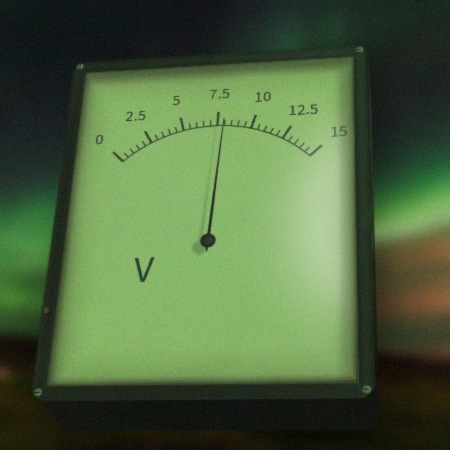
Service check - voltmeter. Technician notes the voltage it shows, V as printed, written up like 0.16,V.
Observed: 8,V
